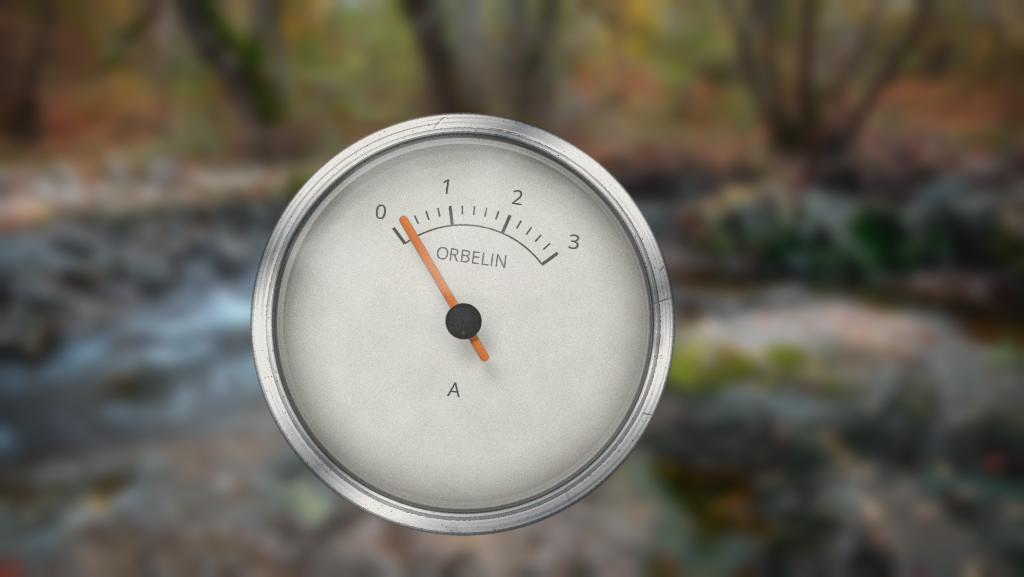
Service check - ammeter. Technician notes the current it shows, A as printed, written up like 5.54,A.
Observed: 0.2,A
